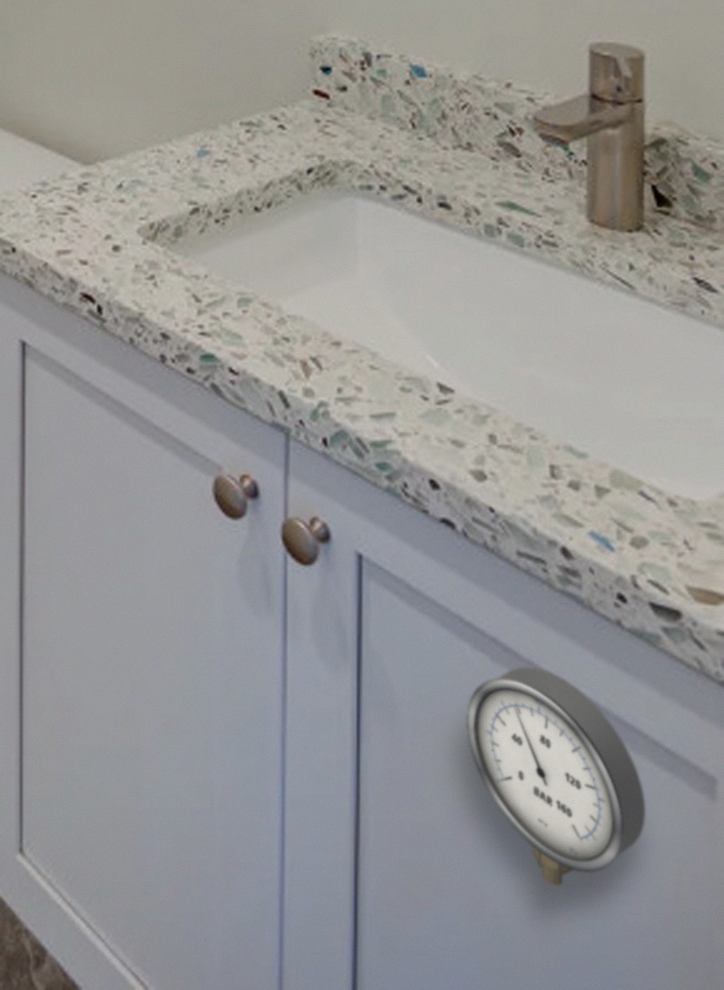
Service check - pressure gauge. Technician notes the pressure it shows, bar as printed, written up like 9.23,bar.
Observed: 60,bar
